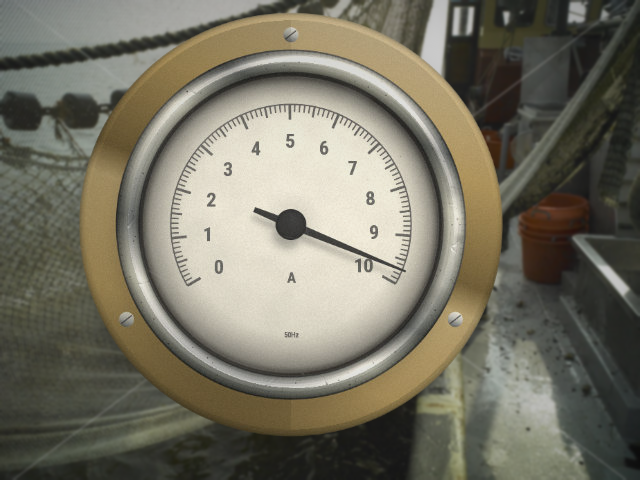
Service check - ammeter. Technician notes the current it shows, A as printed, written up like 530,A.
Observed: 9.7,A
